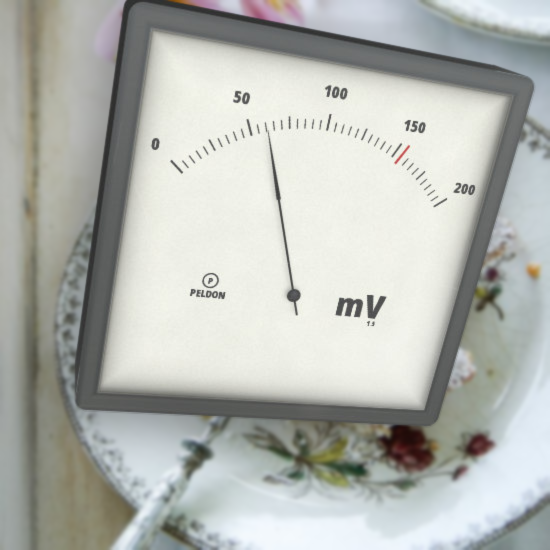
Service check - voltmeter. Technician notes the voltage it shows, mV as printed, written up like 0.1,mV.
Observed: 60,mV
